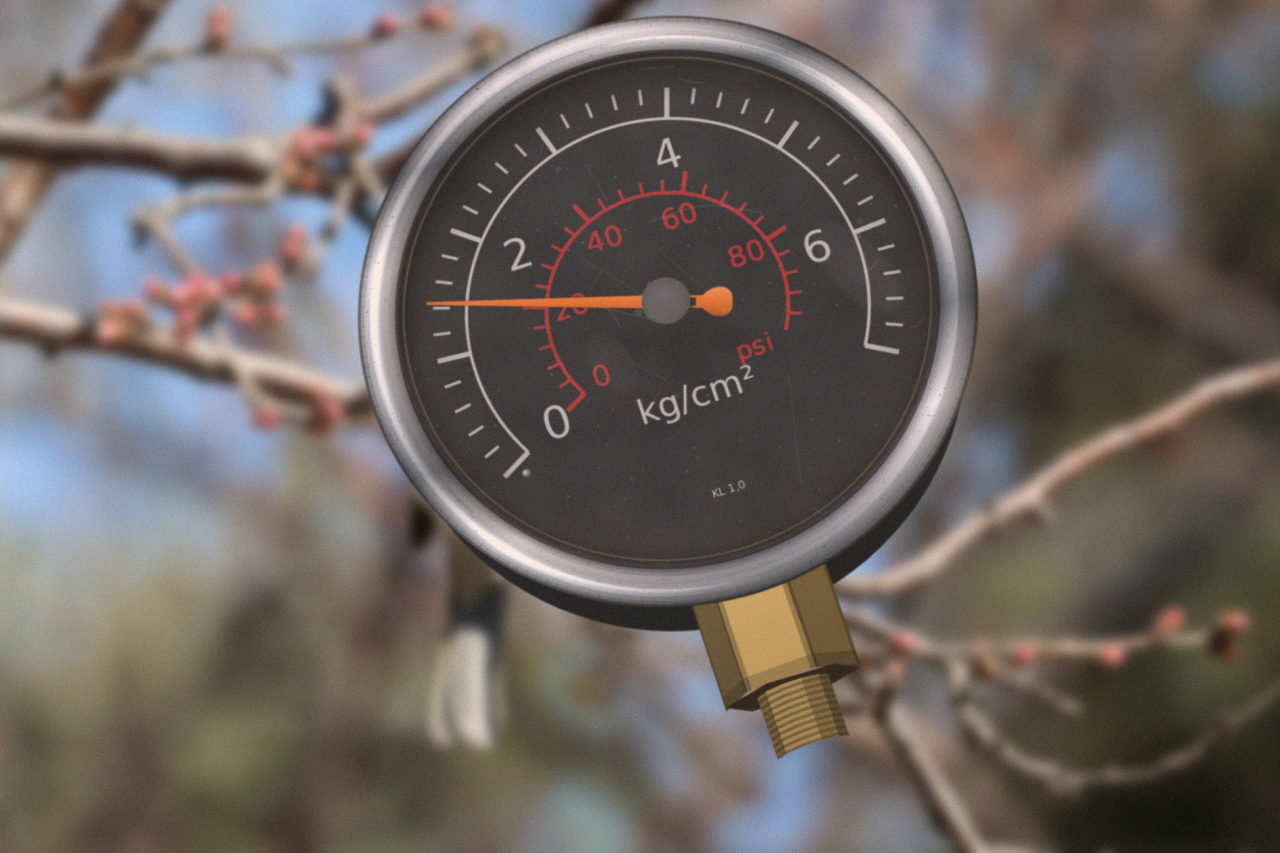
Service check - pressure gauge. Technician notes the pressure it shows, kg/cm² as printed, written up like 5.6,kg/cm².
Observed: 1.4,kg/cm²
